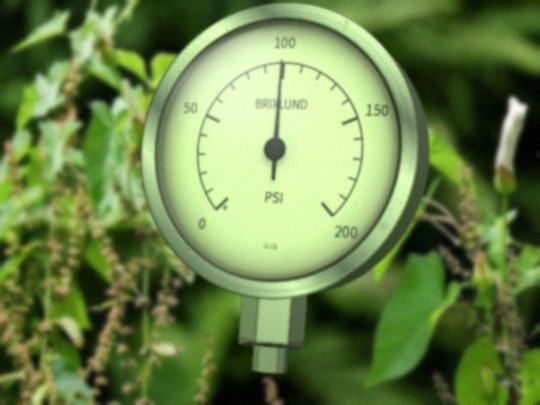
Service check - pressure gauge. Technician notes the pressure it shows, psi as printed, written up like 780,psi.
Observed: 100,psi
